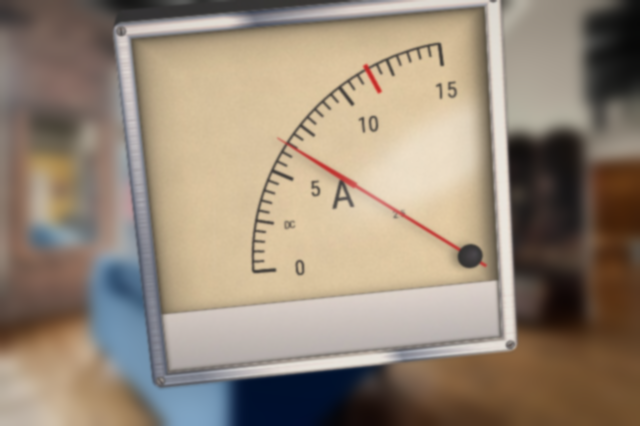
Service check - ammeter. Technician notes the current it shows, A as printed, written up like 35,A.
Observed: 6.5,A
